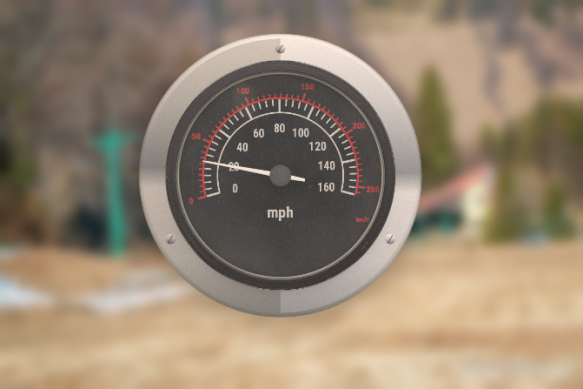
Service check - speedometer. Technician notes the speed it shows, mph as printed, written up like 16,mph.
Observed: 20,mph
